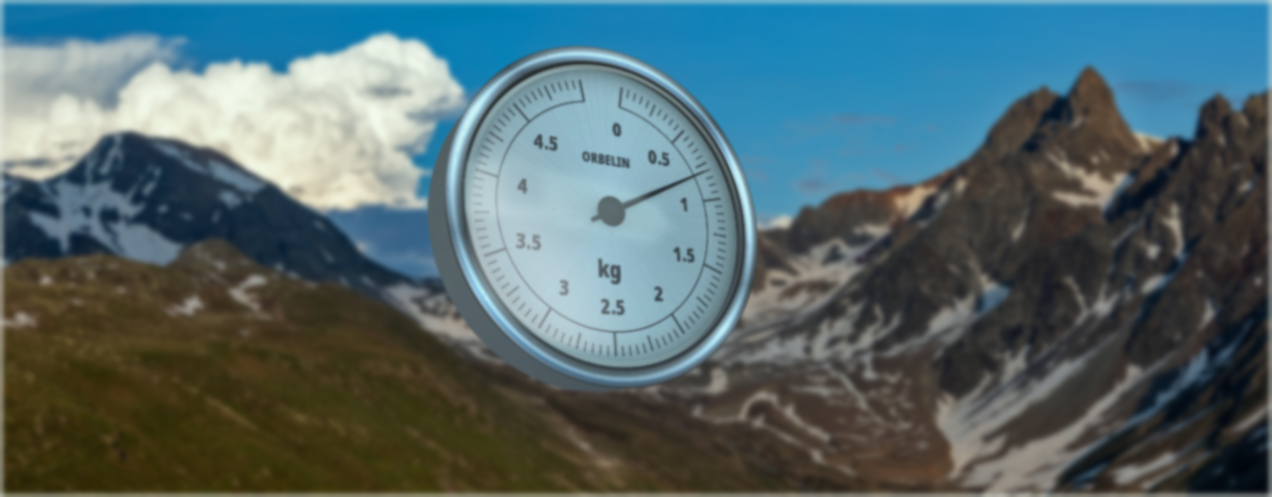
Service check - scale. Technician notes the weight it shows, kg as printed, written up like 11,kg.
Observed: 0.8,kg
